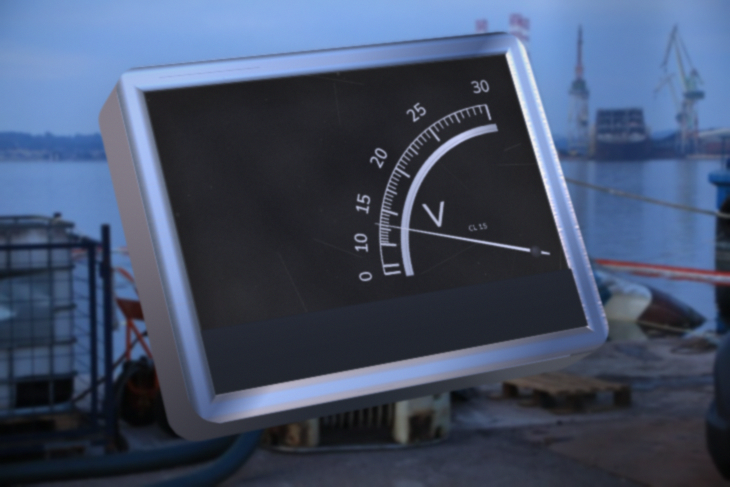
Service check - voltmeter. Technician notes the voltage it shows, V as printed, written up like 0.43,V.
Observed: 12.5,V
